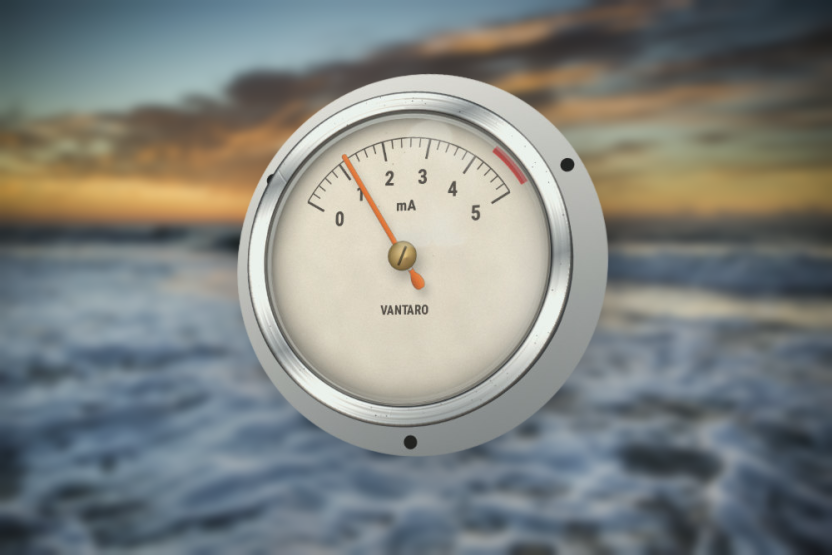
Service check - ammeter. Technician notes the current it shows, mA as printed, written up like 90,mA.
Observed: 1.2,mA
